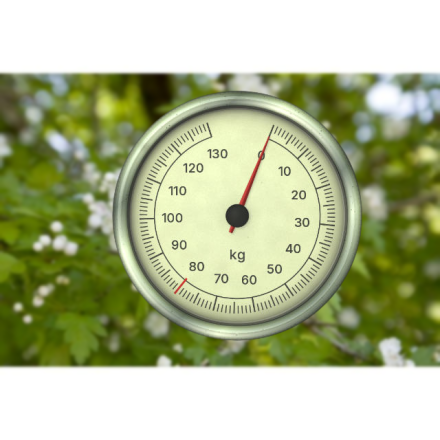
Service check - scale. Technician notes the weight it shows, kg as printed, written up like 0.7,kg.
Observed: 0,kg
